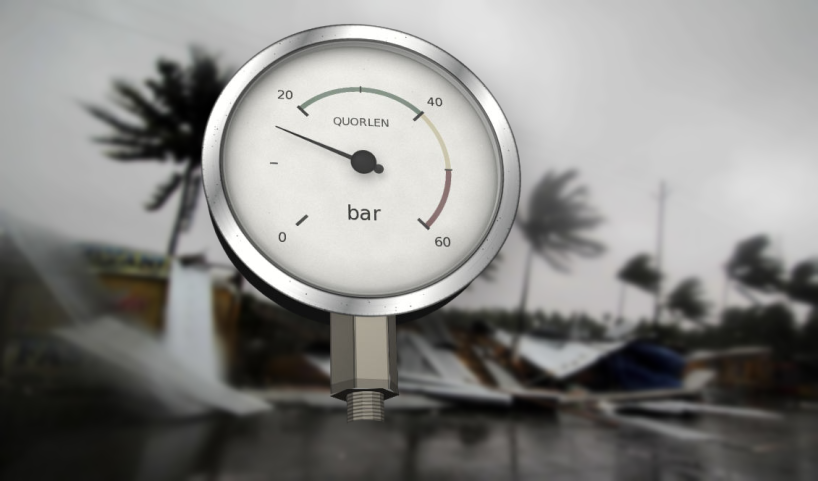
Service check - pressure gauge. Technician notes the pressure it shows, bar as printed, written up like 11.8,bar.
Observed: 15,bar
